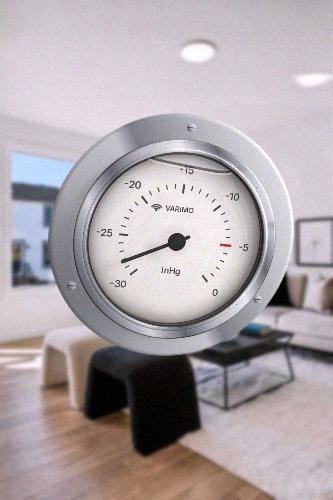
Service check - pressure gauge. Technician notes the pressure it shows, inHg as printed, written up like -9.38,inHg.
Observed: -28,inHg
